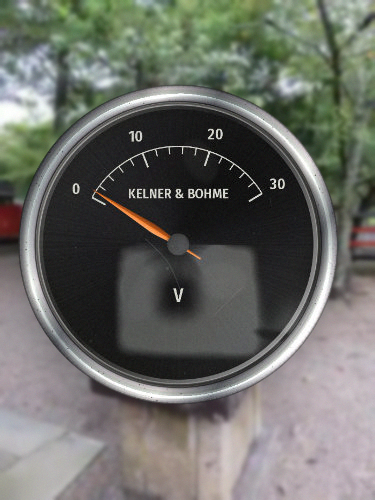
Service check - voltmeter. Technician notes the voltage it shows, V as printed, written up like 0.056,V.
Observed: 1,V
